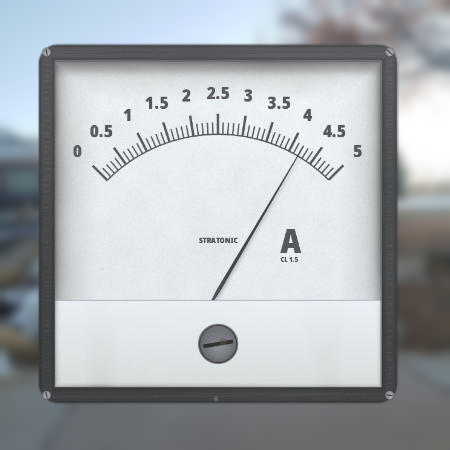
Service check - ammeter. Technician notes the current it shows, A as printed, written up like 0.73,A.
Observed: 4.2,A
